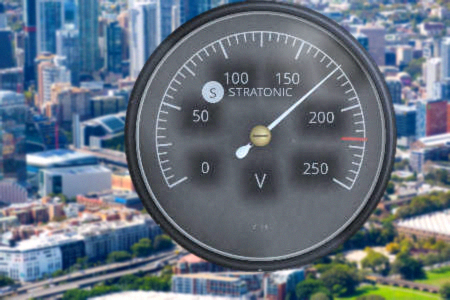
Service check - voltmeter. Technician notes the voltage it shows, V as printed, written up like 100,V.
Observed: 175,V
